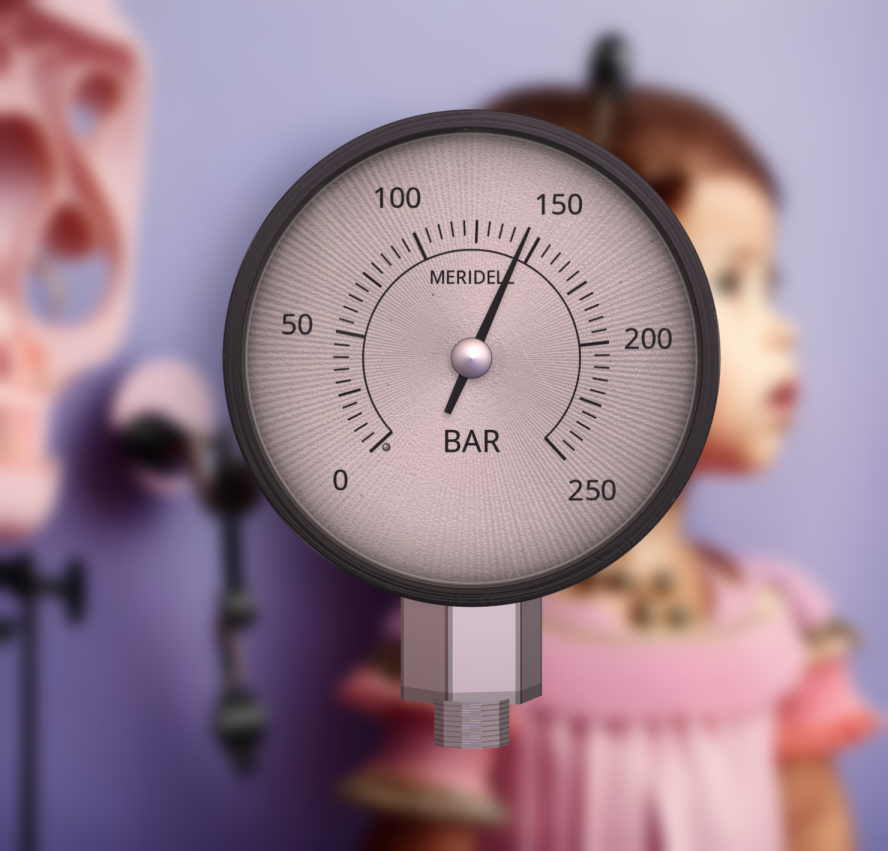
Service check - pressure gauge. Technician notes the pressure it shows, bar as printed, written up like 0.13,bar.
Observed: 145,bar
